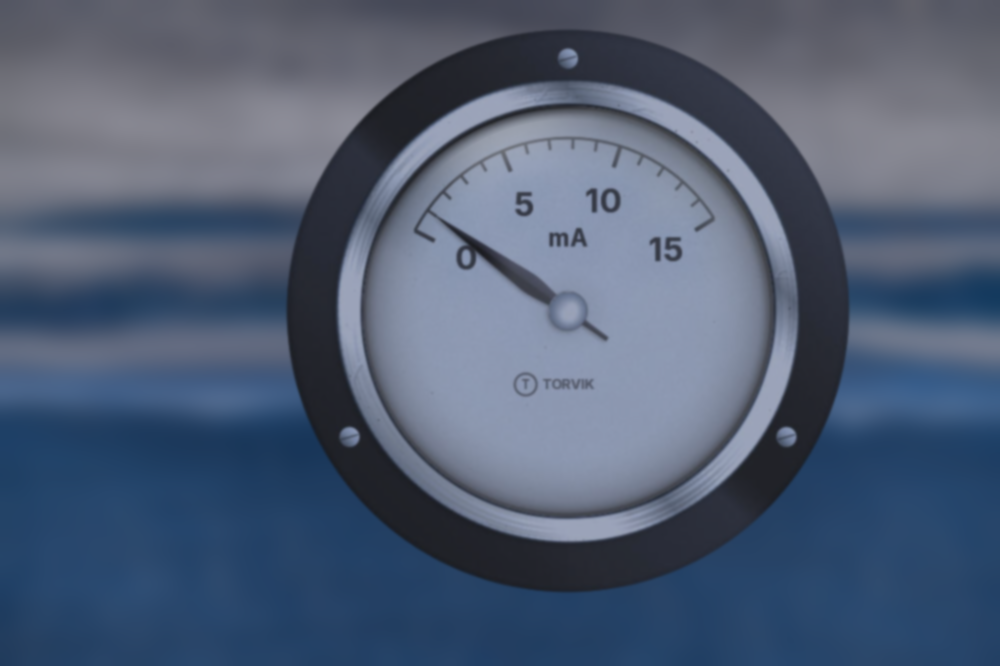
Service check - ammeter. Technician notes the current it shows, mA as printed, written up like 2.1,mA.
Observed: 1,mA
